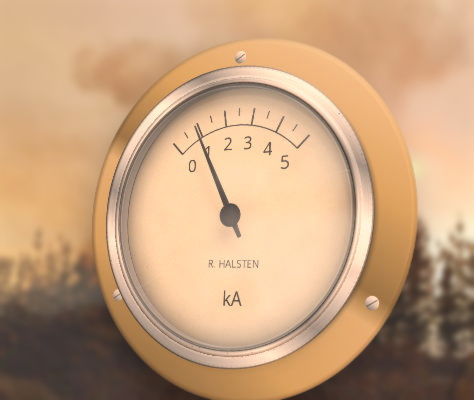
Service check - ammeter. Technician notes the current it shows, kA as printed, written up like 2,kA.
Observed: 1,kA
